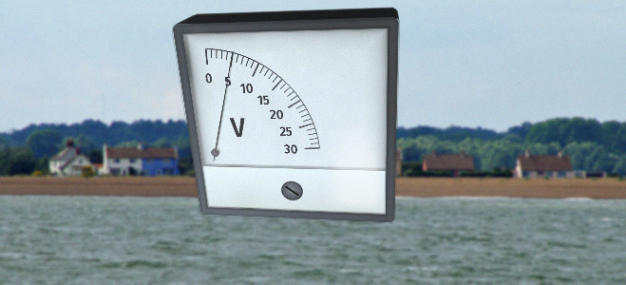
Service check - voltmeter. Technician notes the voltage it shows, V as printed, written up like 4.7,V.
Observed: 5,V
